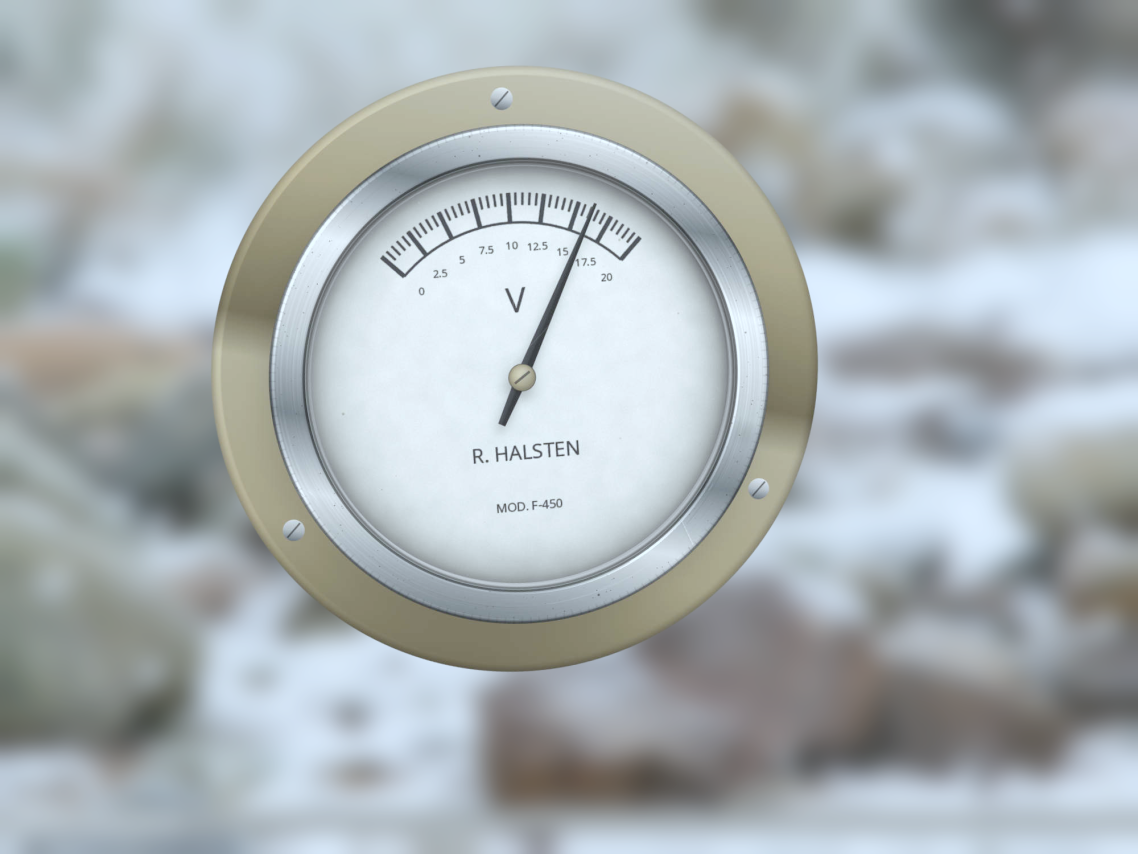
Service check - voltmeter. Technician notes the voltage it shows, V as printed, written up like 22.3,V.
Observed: 16,V
